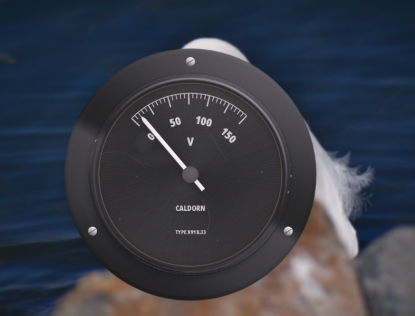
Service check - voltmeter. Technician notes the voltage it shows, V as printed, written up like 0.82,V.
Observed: 10,V
